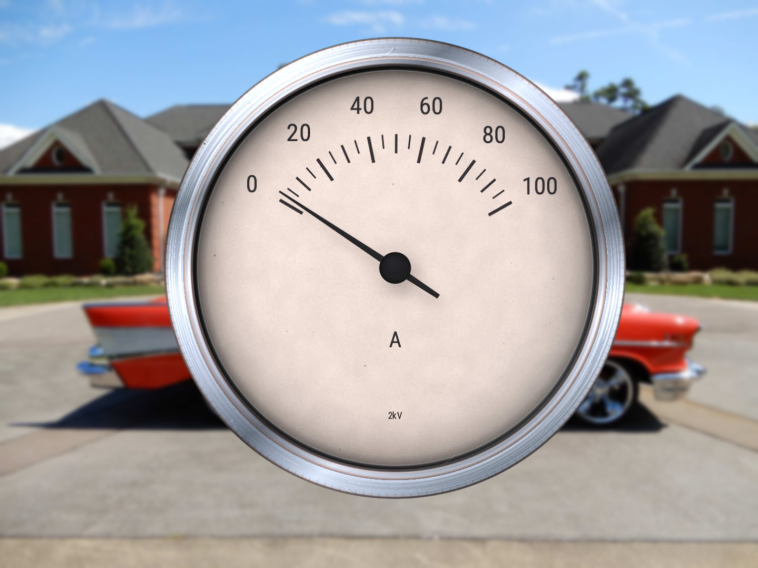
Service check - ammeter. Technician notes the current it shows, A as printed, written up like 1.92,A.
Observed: 2.5,A
